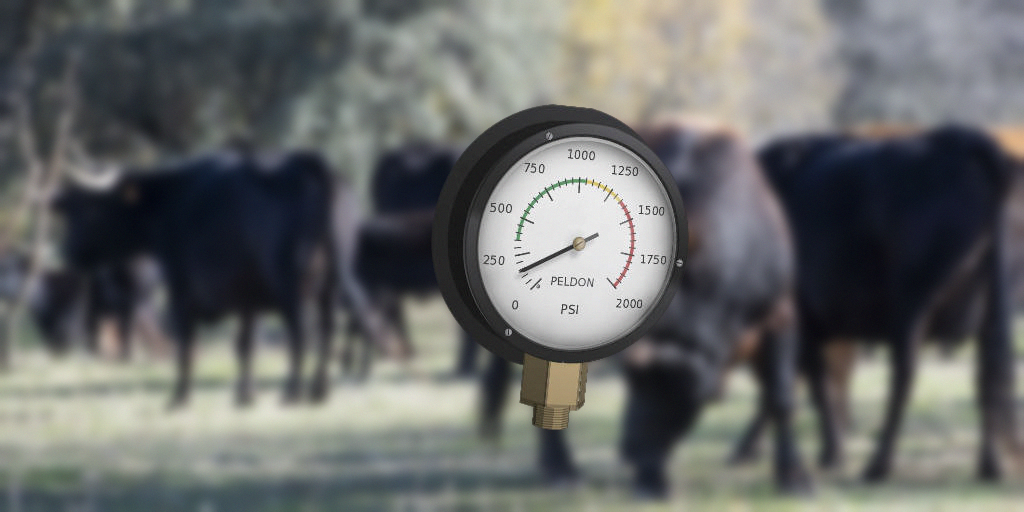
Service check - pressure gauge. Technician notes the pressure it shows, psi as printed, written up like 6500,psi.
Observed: 150,psi
